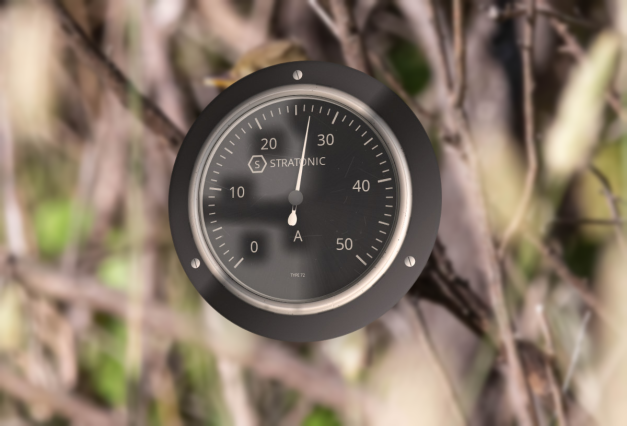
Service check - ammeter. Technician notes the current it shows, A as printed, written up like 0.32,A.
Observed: 27,A
